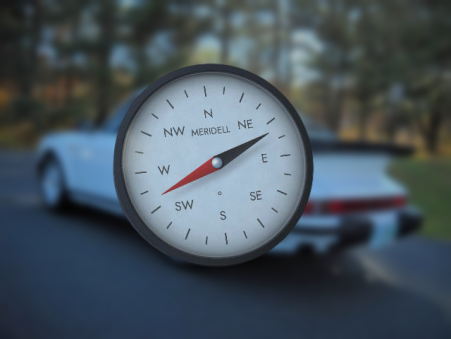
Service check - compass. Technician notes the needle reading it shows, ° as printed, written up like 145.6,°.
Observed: 247.5,°
